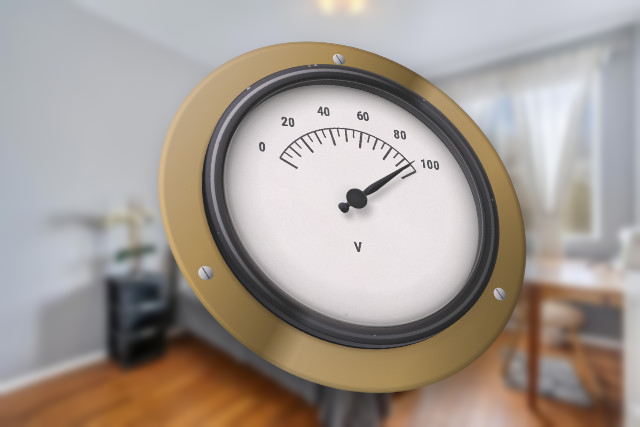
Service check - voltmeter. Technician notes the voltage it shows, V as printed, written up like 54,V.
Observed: 95,V
